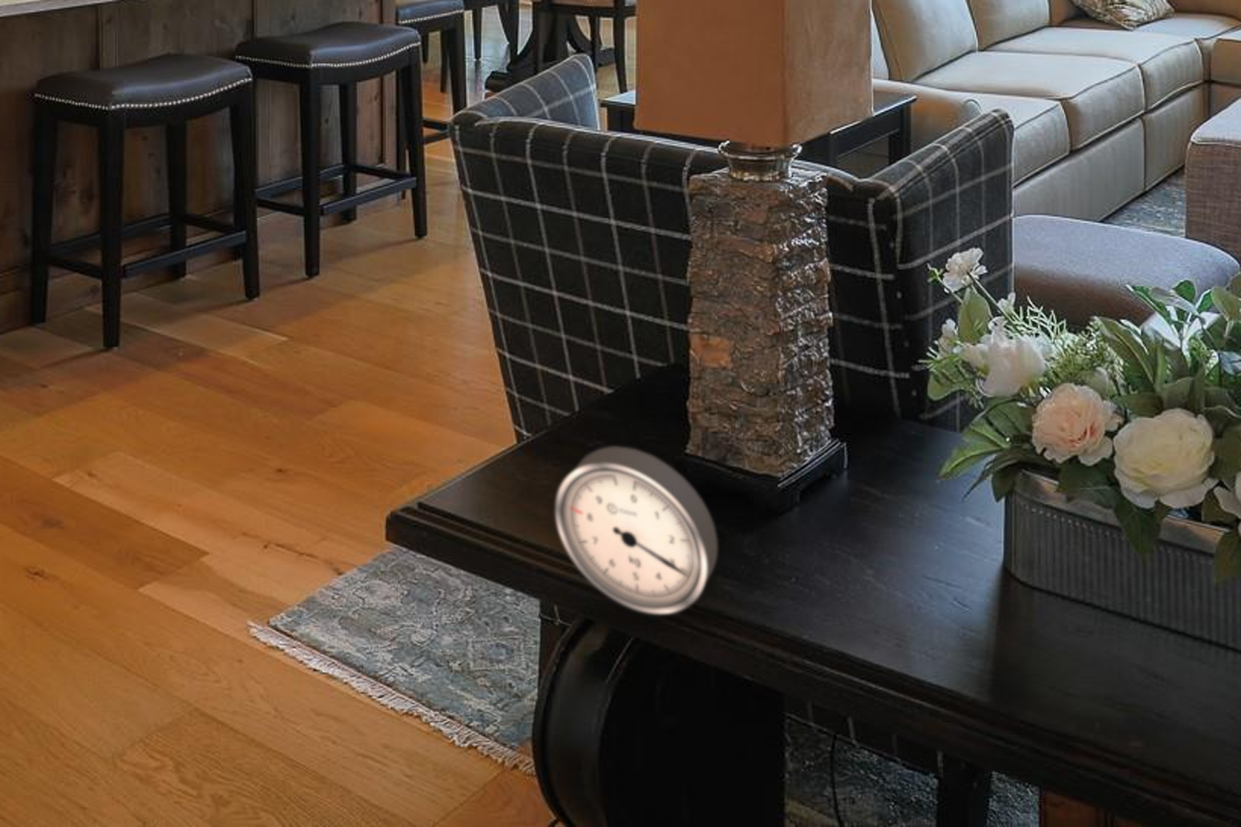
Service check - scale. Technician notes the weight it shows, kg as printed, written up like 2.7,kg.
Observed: 3,kg
